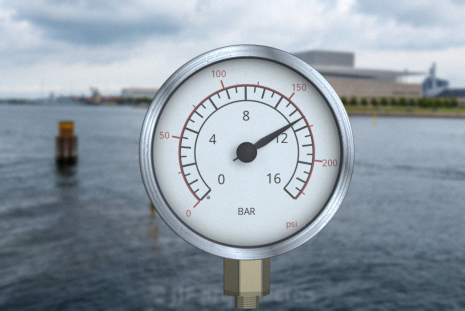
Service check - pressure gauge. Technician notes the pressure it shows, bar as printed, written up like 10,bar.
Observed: 11.5,bar
